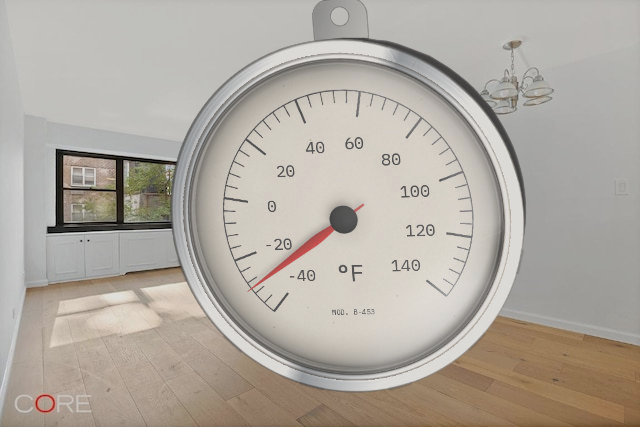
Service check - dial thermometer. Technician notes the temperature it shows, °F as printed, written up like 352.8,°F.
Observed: -30,°F
